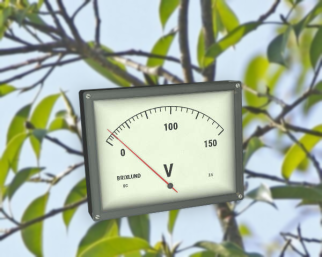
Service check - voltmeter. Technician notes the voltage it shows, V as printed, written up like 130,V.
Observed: 25,V
